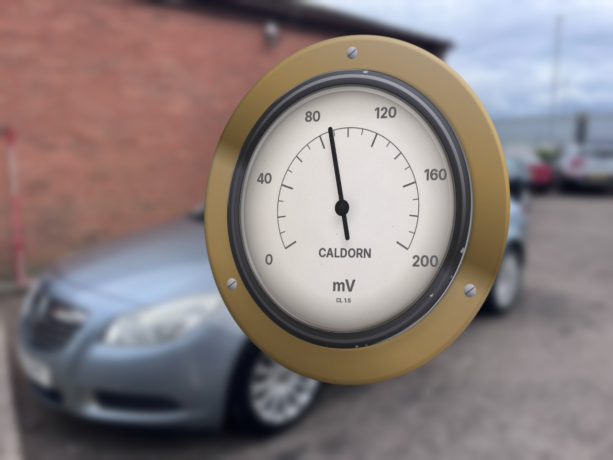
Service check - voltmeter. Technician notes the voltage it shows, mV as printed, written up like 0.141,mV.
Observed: 90,mV
